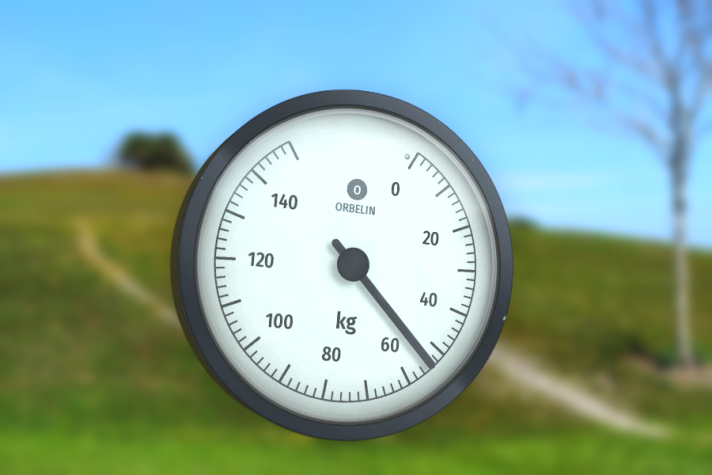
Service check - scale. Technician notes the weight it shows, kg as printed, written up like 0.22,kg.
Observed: 54,kg
